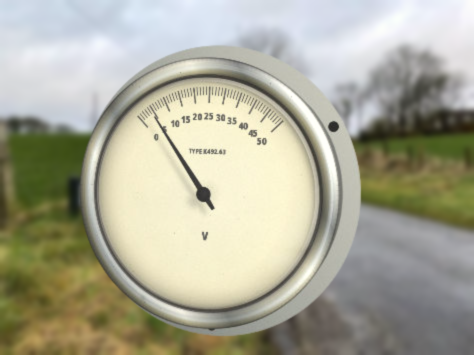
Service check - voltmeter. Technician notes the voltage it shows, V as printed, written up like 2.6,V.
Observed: 5,V
